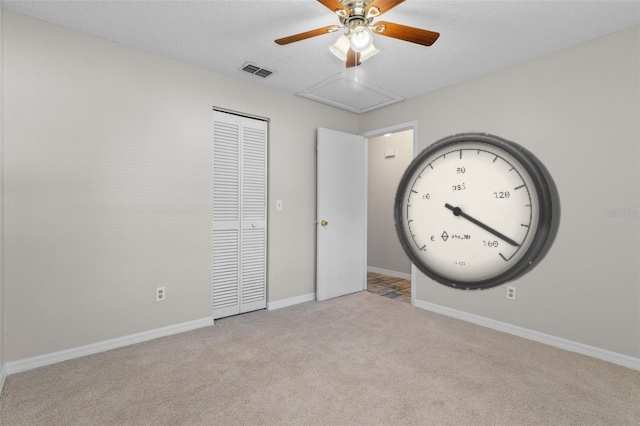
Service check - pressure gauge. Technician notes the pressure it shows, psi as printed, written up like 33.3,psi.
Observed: 150,psi
